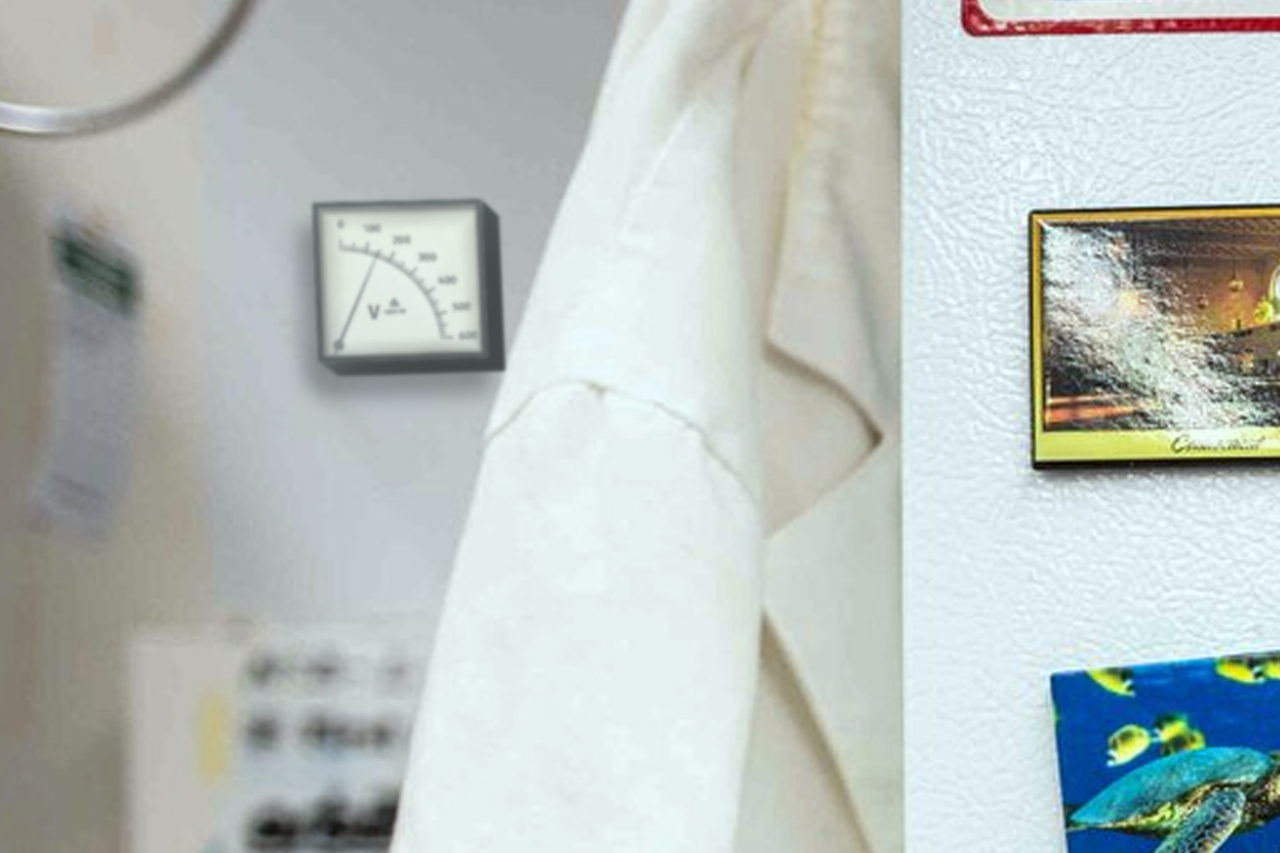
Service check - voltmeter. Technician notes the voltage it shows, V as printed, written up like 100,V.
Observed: 150,V
